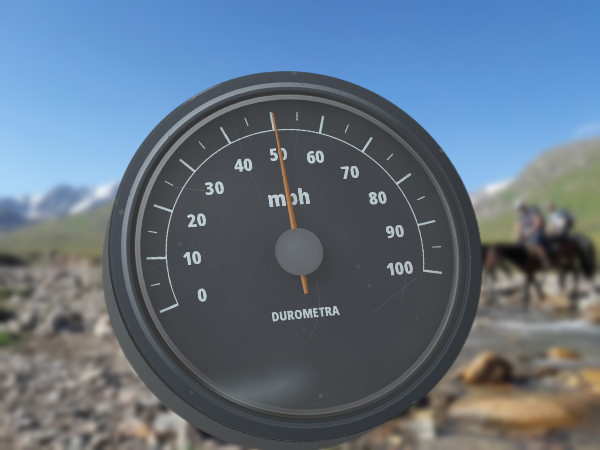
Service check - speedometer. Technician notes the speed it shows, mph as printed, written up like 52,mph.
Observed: 50,mph
